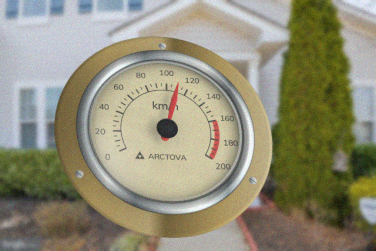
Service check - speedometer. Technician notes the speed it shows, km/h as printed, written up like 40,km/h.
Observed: 110,km/h
